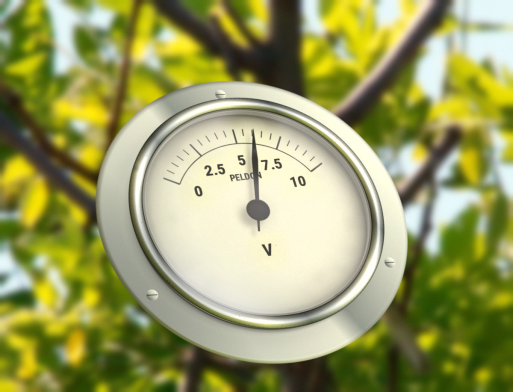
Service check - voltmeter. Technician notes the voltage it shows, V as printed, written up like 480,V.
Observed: 6,V
